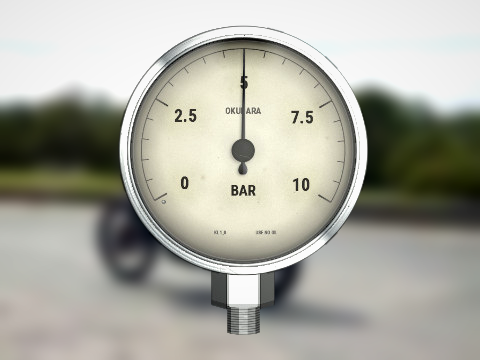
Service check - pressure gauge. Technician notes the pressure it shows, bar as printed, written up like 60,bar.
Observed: 5,bar
